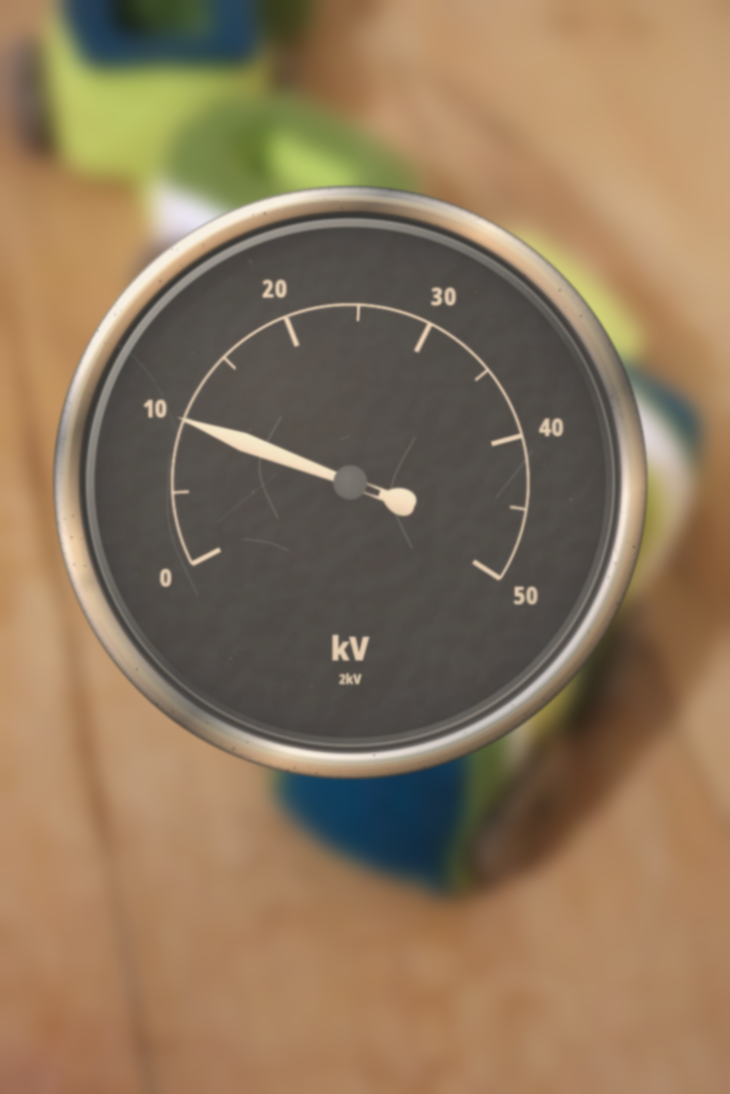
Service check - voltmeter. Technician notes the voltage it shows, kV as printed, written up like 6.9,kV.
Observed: 10,kV
